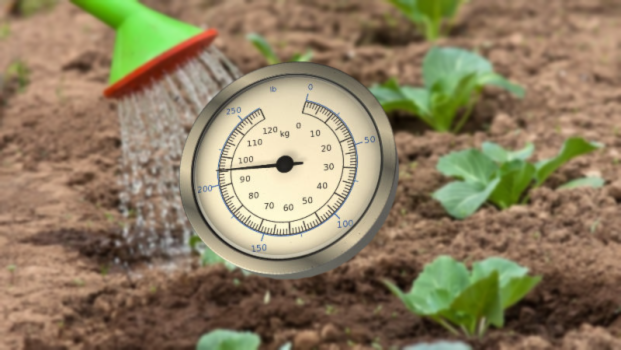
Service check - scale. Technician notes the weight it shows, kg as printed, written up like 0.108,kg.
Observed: 95,kg
